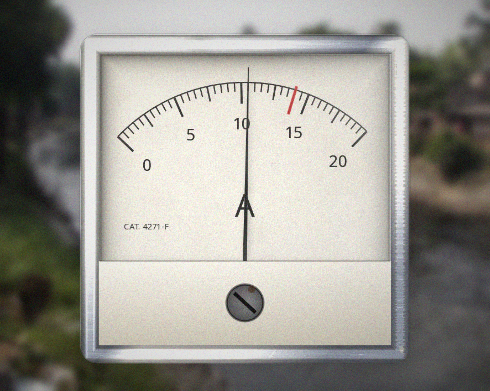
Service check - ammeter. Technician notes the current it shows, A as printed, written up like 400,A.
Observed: 10.5,A
